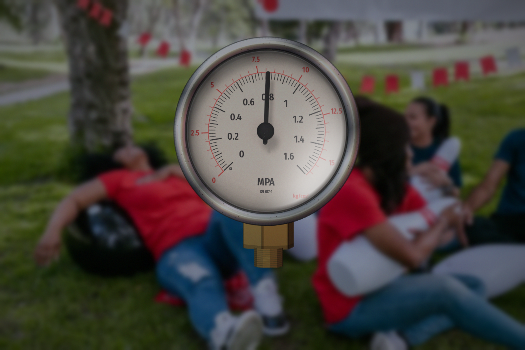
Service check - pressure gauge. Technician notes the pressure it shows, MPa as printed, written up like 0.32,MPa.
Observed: 0.8,MPa
